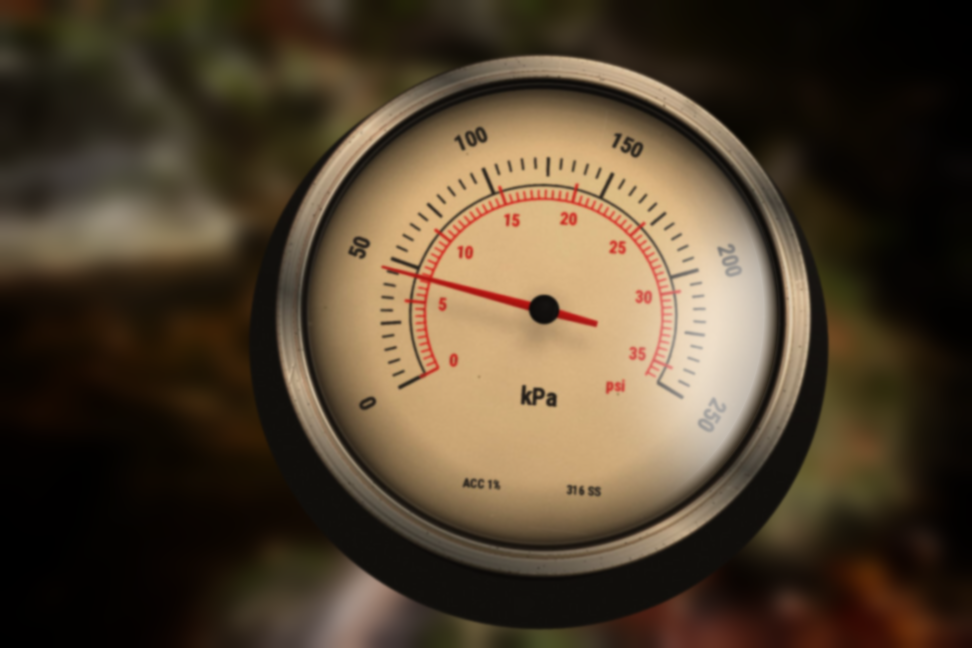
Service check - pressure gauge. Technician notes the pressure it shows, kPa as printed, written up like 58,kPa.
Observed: 45,kPa
